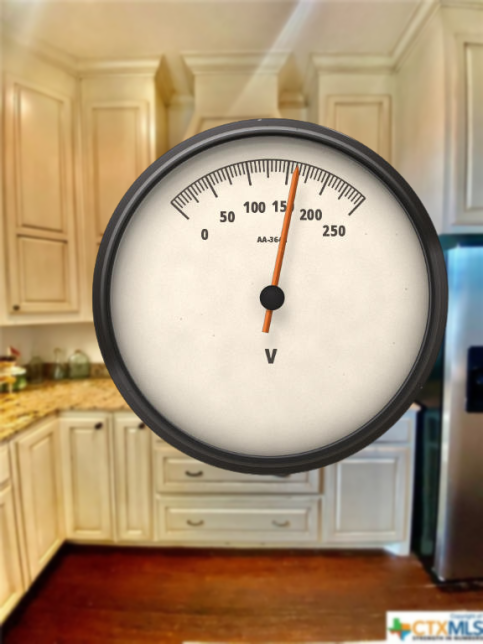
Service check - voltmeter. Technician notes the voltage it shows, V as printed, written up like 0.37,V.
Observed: 160,V
